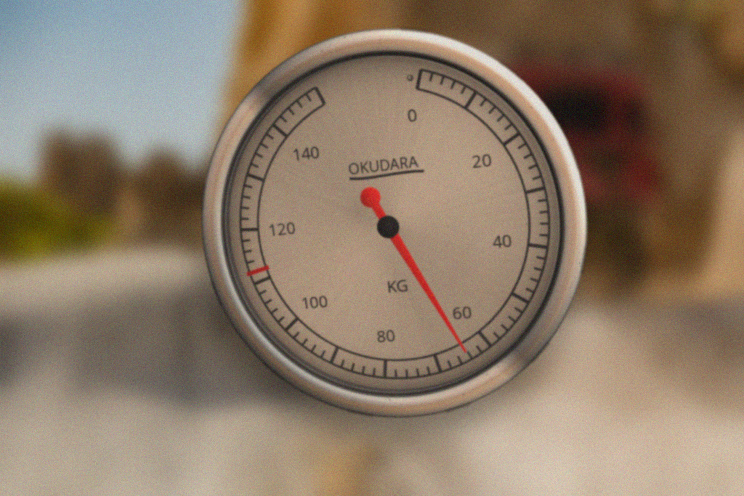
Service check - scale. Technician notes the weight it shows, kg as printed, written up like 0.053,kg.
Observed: 64,kg
